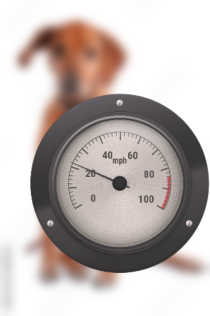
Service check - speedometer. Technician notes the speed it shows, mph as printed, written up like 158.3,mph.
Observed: 22,mph
